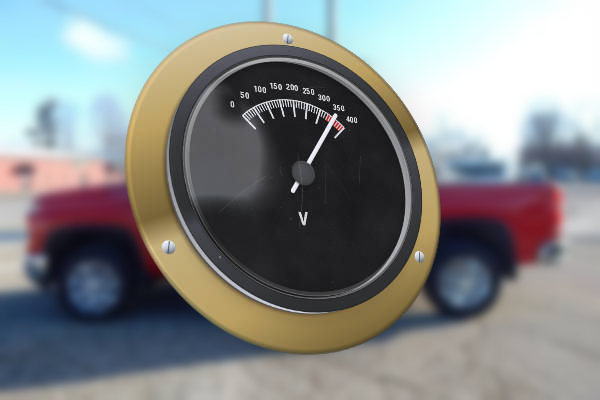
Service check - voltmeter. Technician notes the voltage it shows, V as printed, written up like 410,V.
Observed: 350,V
